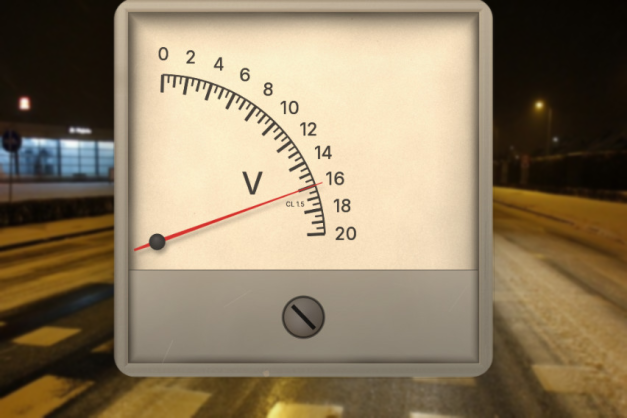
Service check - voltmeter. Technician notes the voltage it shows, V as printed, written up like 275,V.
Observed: 16,V
